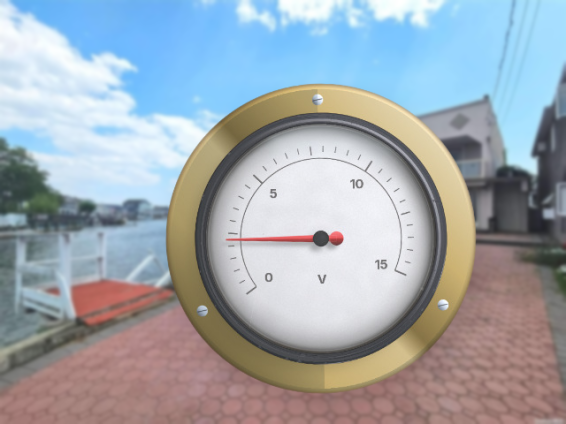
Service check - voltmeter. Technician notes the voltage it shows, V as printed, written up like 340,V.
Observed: 2.25,V
